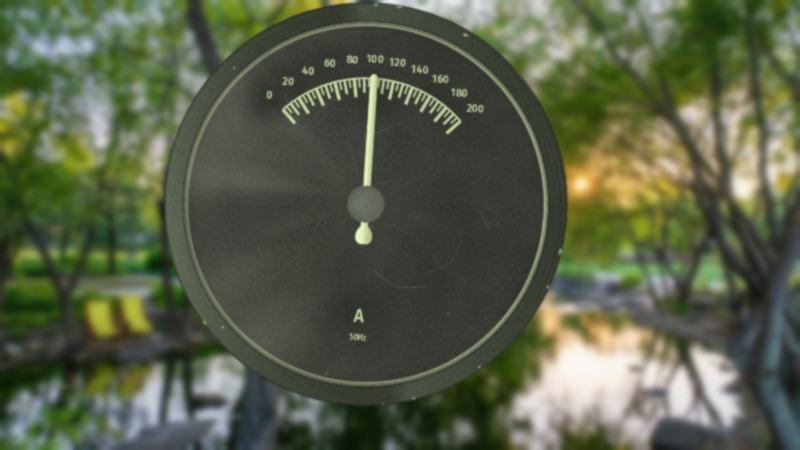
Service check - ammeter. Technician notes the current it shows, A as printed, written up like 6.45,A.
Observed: 100,A
